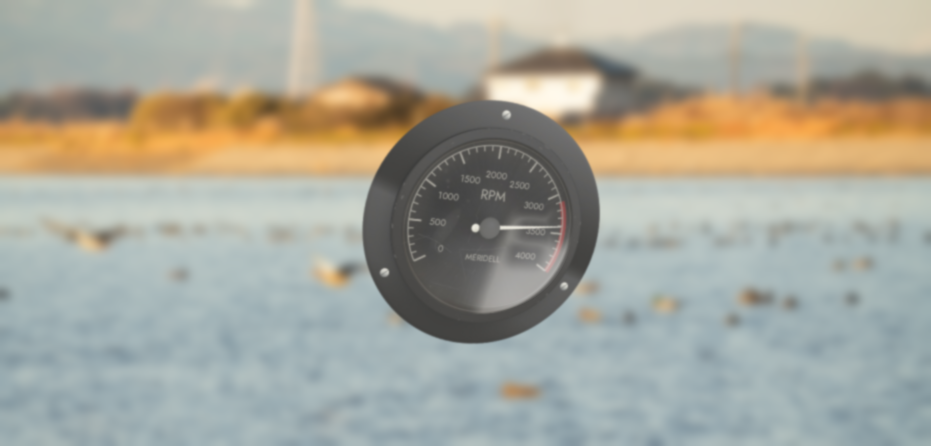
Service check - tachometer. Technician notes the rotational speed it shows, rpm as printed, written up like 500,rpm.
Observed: 3400,rpm
